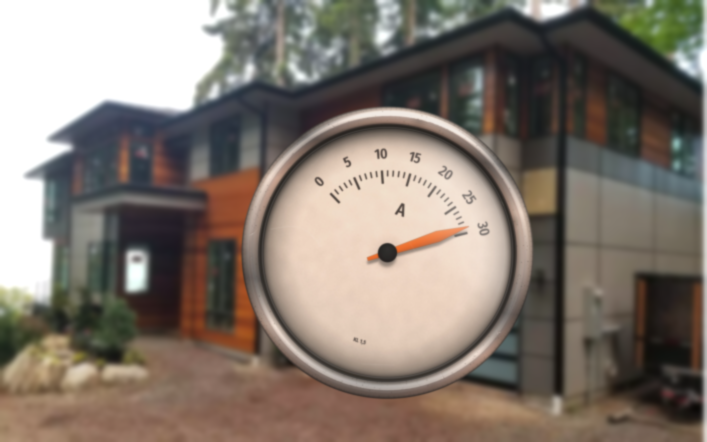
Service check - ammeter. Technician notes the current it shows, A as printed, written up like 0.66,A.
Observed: 29,A
